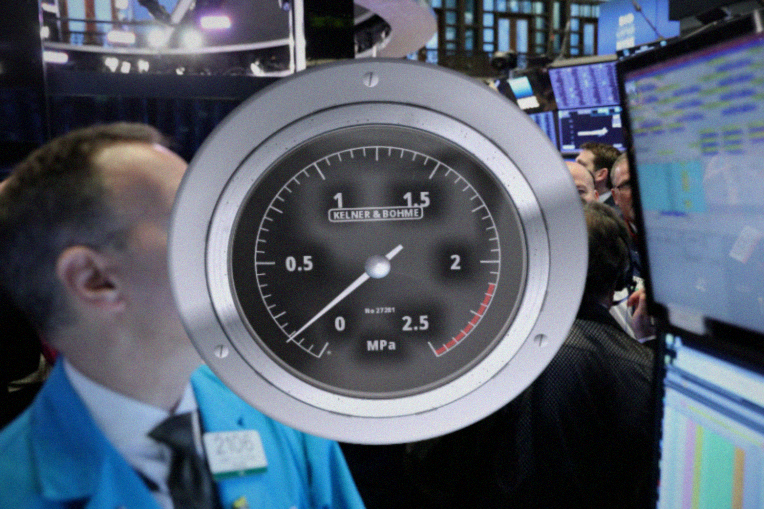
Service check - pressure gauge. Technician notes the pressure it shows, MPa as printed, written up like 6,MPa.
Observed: 0.15,MPa
